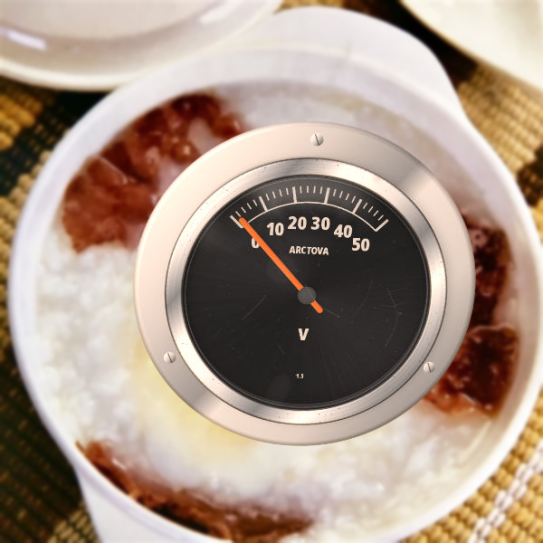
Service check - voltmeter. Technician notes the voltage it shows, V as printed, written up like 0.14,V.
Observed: 2,V
